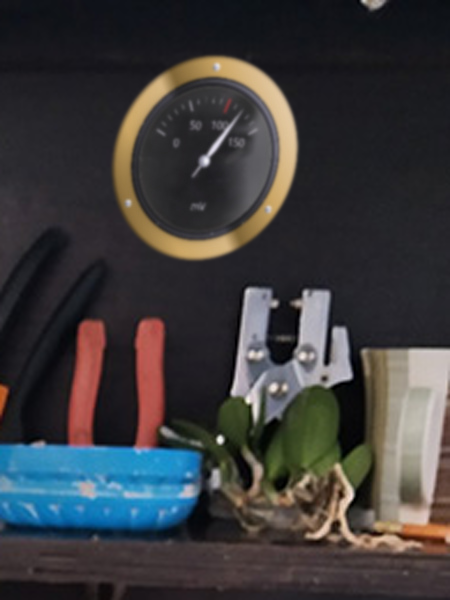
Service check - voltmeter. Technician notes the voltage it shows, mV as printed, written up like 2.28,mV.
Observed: 120,mV
